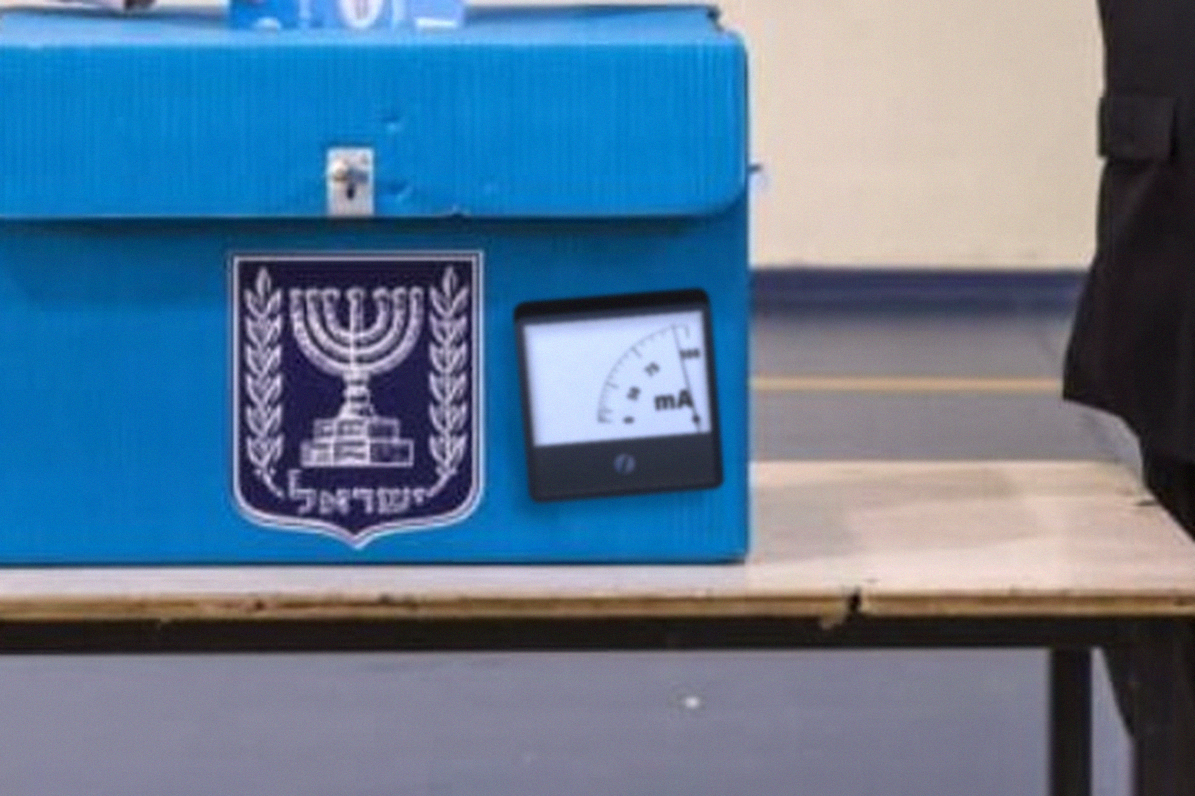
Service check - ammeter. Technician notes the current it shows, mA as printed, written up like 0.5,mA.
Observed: 95,mA
